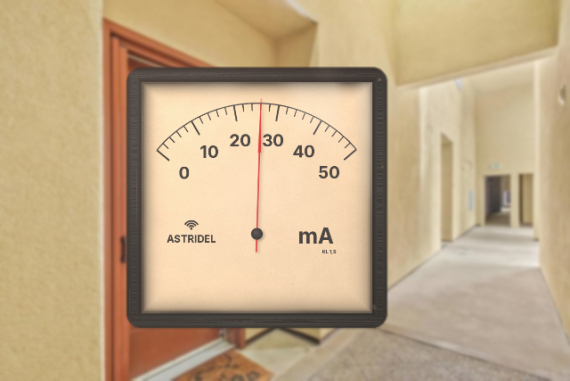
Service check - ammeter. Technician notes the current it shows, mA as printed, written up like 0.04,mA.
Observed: 26,mA
